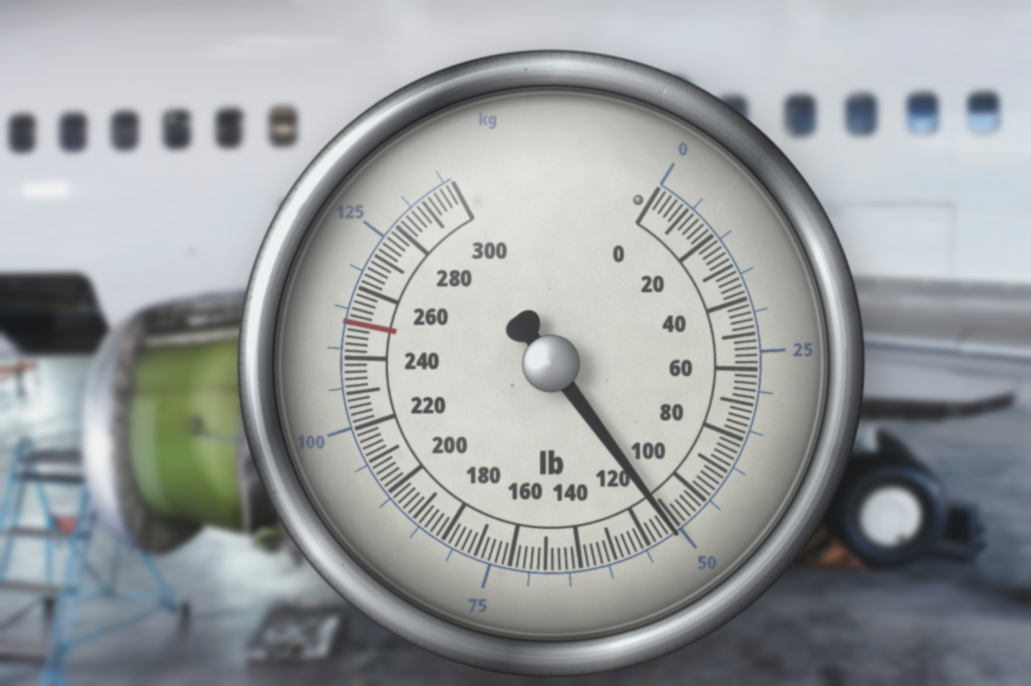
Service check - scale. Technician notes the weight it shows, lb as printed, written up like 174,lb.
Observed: 112,lb
